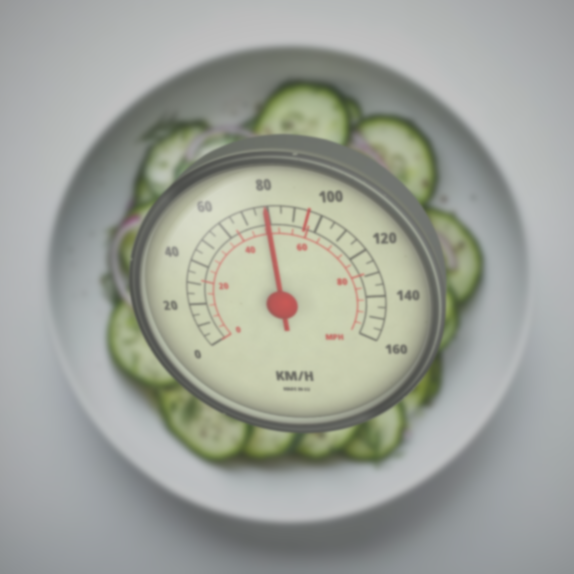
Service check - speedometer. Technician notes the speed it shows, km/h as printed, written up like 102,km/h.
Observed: 80,km/h
